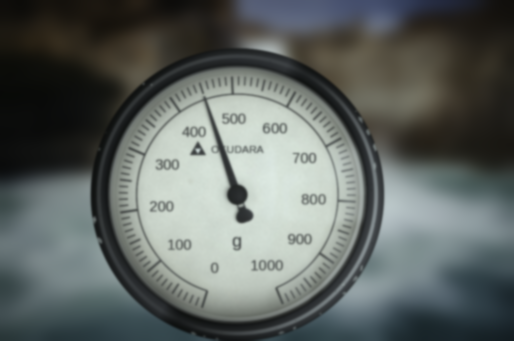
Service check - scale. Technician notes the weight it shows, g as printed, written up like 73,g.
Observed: 450,g
